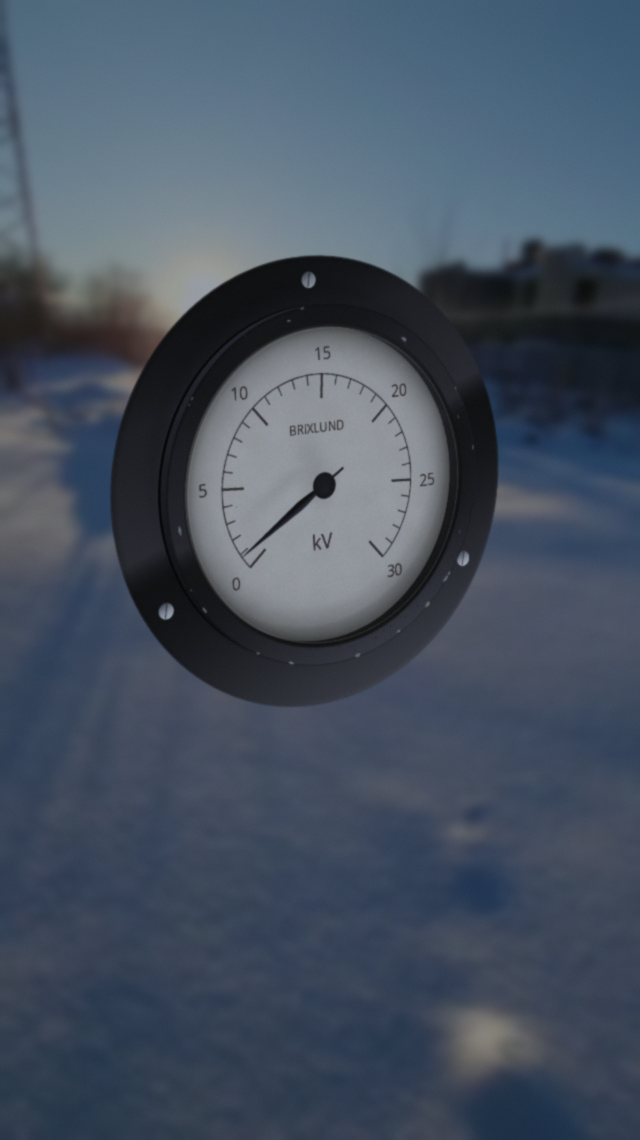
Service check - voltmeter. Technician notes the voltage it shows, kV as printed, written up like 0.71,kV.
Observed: 1,kV
